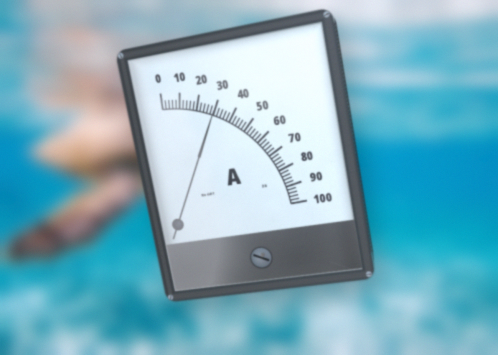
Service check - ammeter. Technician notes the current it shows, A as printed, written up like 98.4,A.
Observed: 30,A
